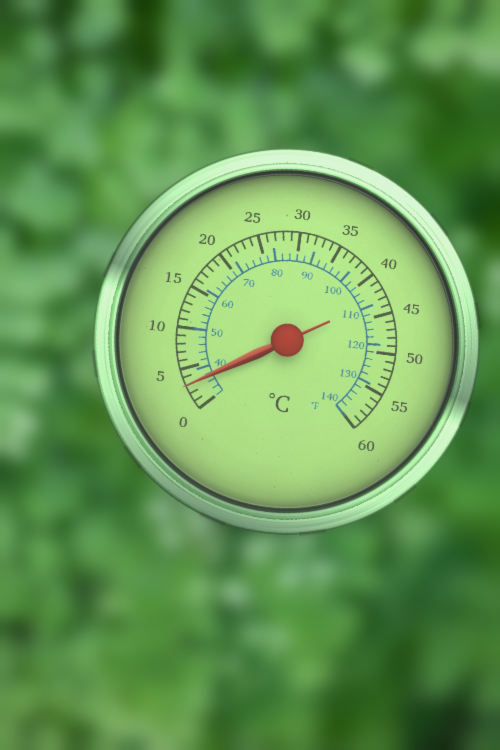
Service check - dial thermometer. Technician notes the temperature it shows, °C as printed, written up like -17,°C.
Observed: 3,°C
